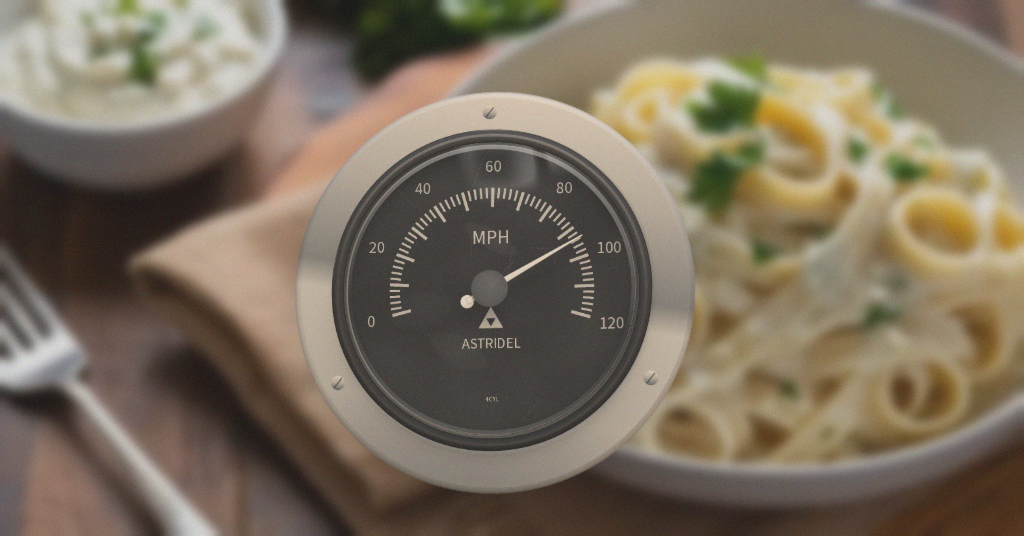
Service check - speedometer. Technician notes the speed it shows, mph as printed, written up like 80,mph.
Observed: 94,mph
